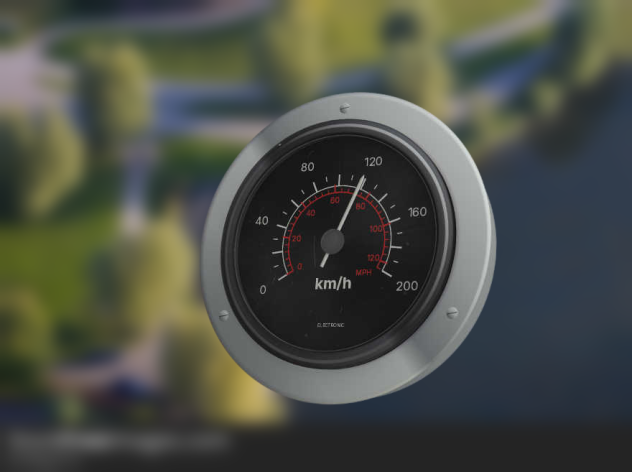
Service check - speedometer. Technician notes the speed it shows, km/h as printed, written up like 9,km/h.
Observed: 120,km/h
